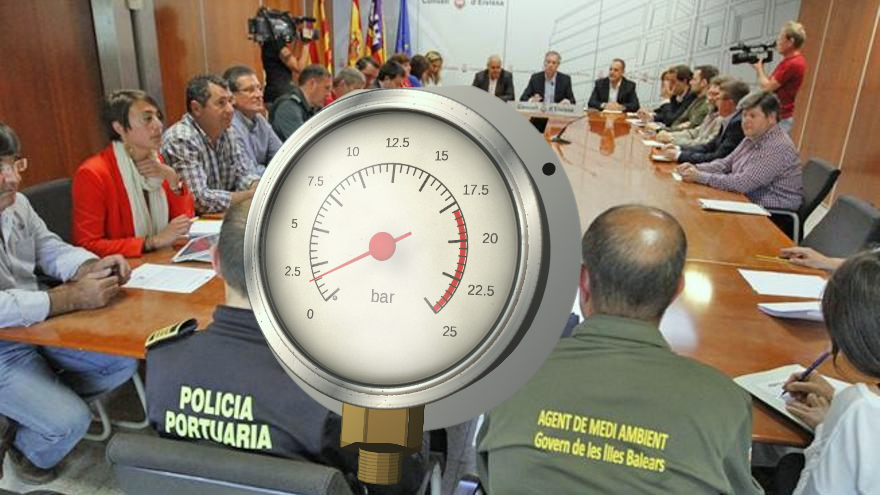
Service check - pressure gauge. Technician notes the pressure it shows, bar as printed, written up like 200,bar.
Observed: 1.5,bar
